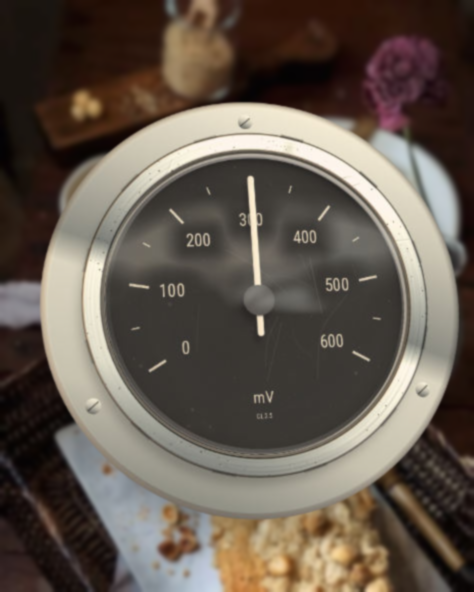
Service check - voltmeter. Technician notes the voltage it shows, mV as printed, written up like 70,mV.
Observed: 300,mV
